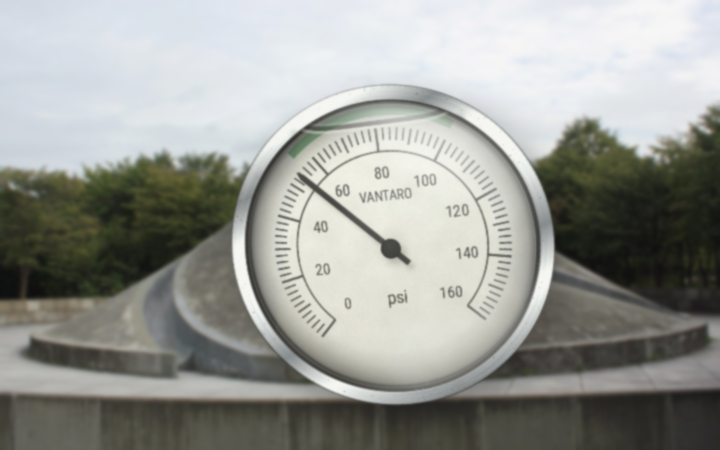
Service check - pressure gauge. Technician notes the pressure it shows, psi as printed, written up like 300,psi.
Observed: 54,psi
